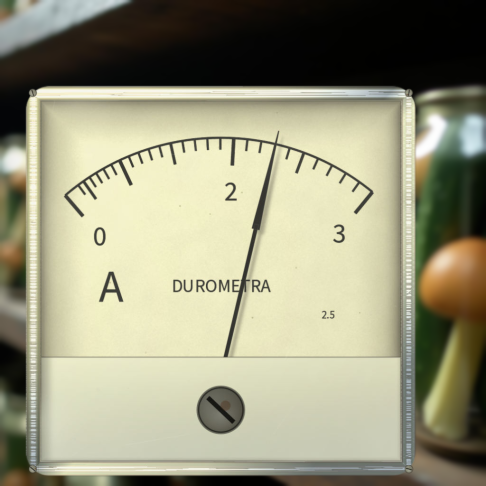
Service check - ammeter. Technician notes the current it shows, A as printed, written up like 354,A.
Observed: 2.3,A
